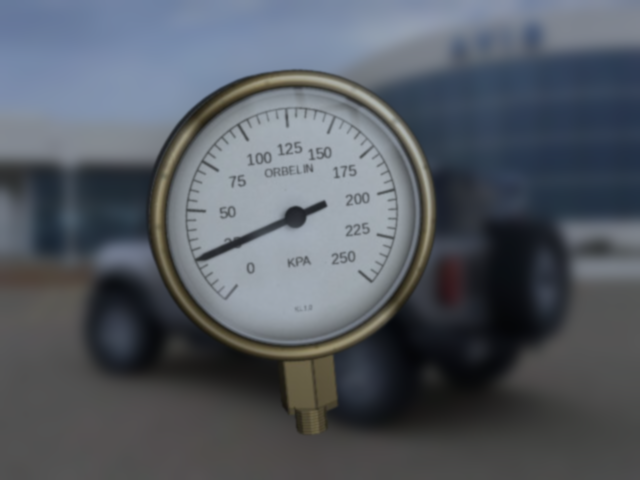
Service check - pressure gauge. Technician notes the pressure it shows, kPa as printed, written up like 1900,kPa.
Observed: 25,kPa
